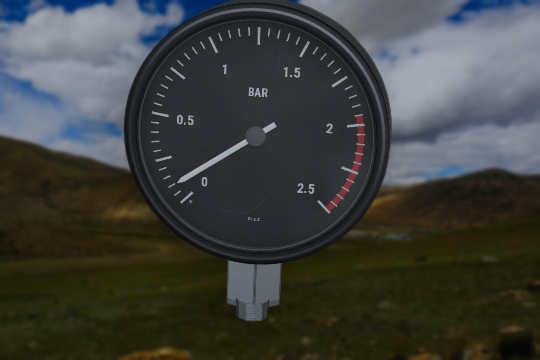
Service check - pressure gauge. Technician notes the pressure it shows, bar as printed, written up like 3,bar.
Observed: 0.1,bar
